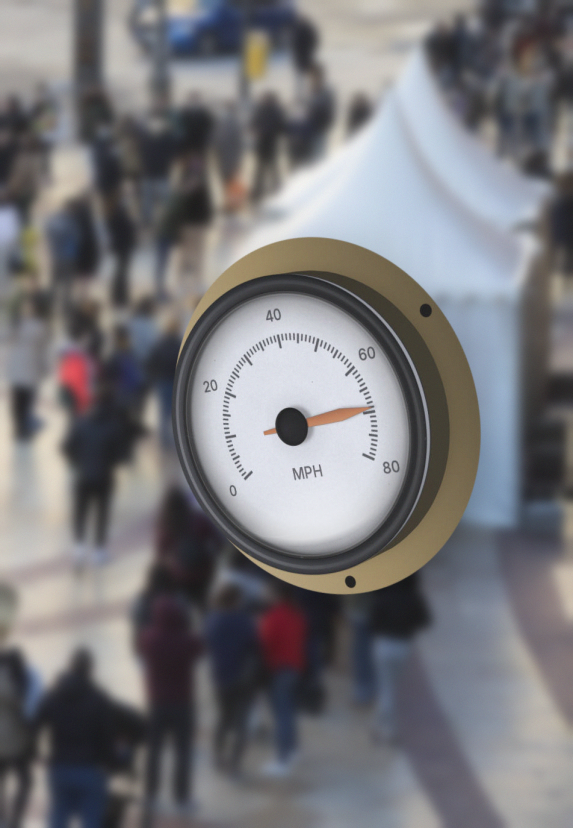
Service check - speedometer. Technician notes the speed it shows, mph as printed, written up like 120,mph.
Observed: 69,mph
